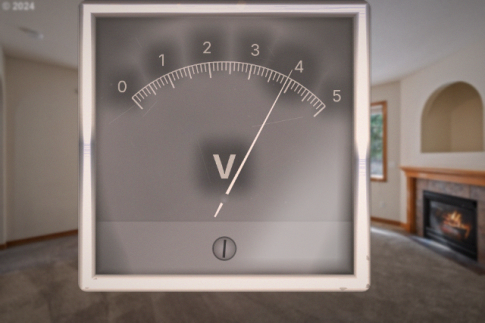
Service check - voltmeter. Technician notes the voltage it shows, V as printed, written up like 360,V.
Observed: 3.9,V
